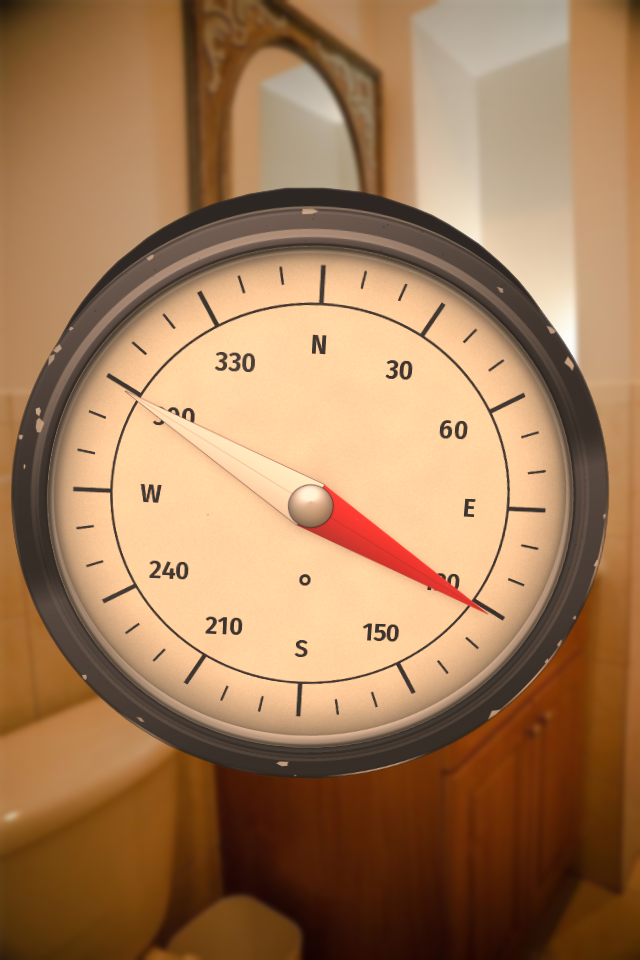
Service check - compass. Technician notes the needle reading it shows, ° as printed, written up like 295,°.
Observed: 120,°
